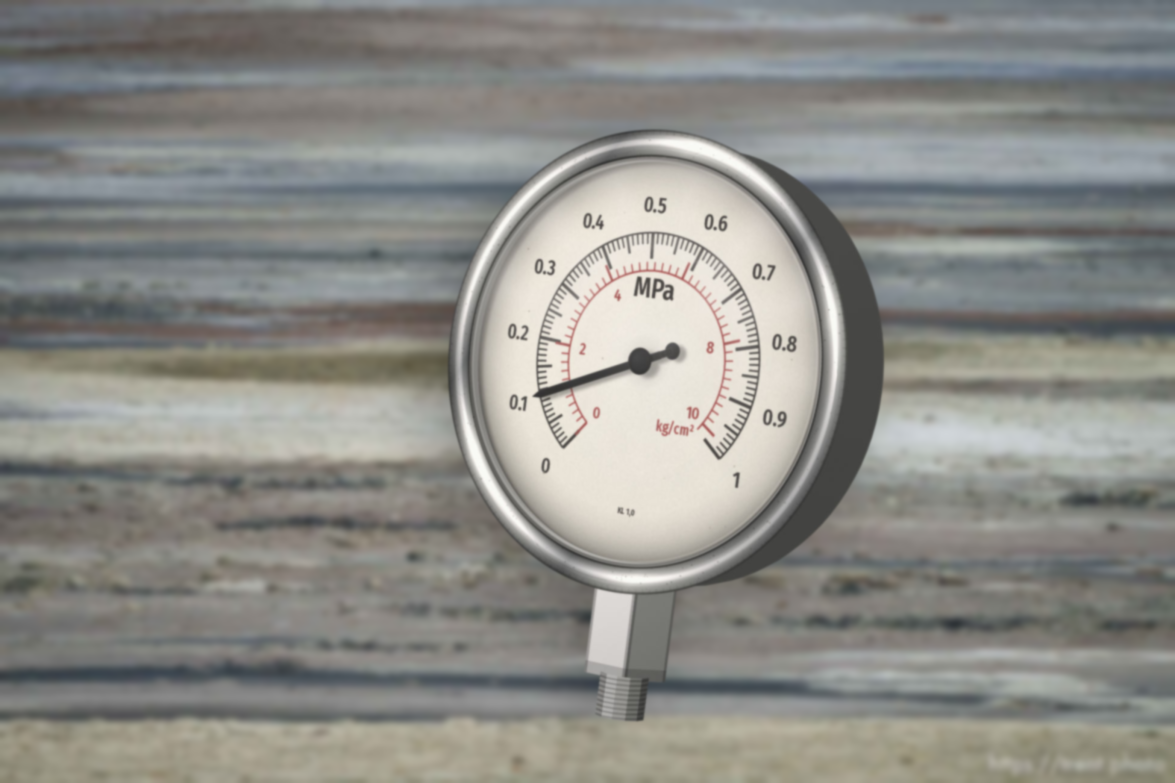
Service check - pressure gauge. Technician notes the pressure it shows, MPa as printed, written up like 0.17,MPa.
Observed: 0.1,MPa
